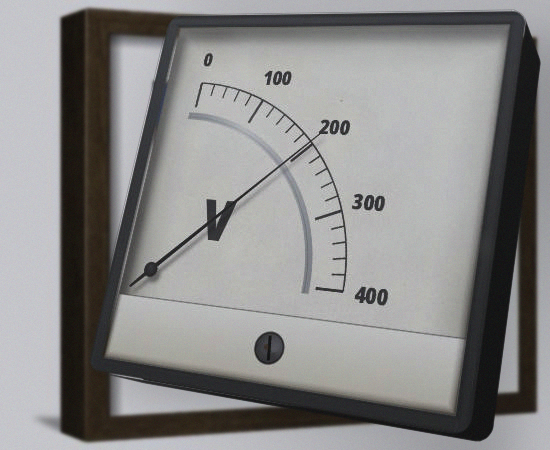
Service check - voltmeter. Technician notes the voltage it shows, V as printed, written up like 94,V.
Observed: 200,V
